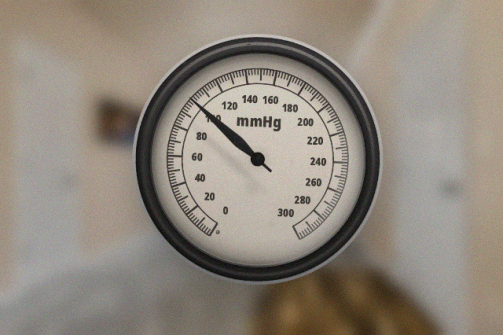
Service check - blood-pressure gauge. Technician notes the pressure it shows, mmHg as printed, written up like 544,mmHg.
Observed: 100,mmHg
